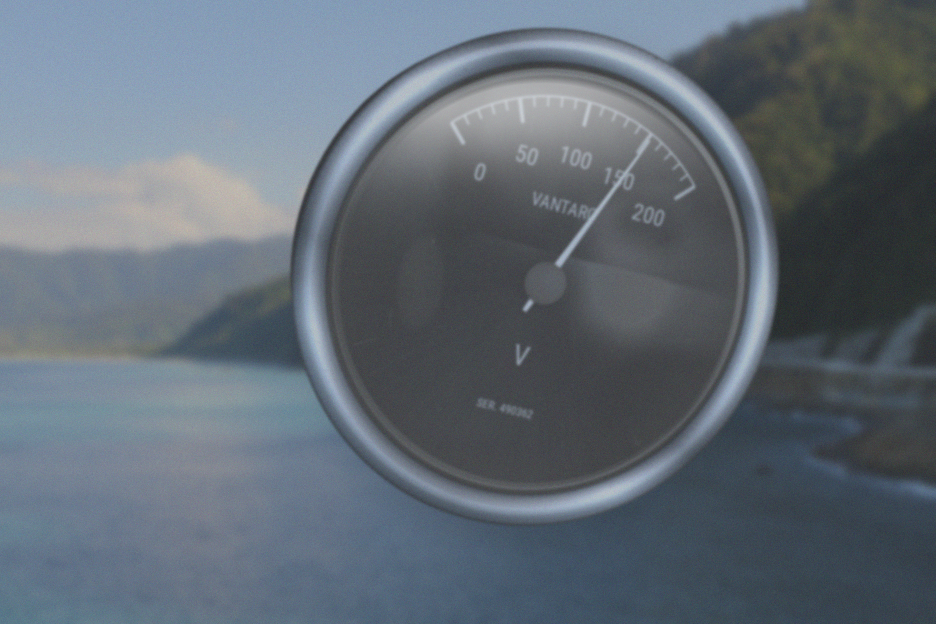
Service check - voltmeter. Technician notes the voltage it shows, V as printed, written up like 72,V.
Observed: 150,V
